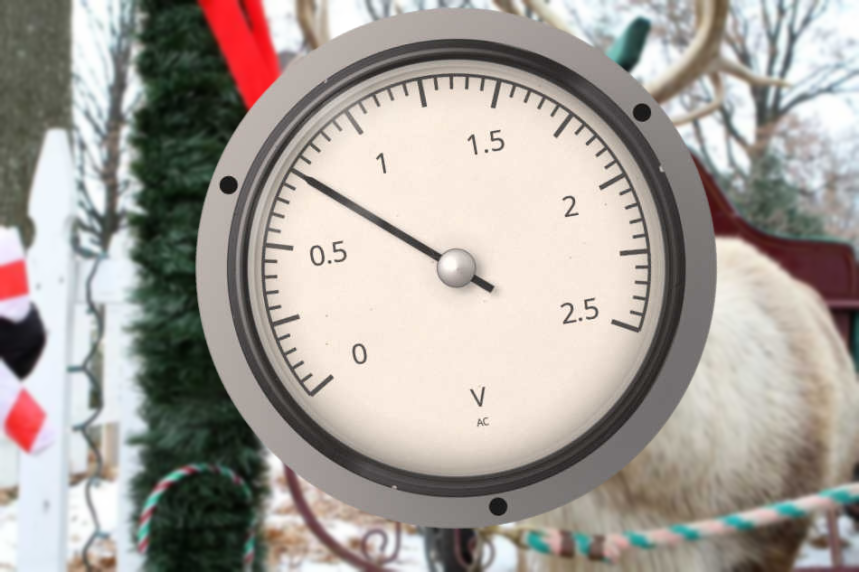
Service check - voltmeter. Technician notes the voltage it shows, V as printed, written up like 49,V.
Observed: 0.75,V
